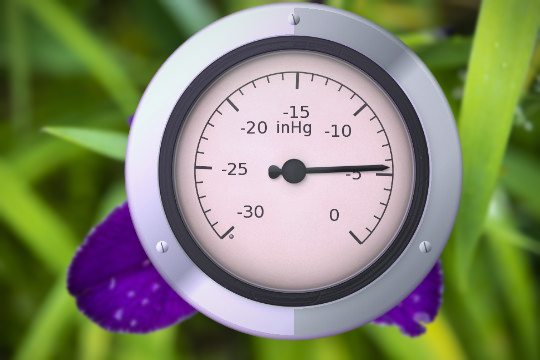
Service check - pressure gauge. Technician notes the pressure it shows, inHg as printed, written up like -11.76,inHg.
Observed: -5.5,inHg
